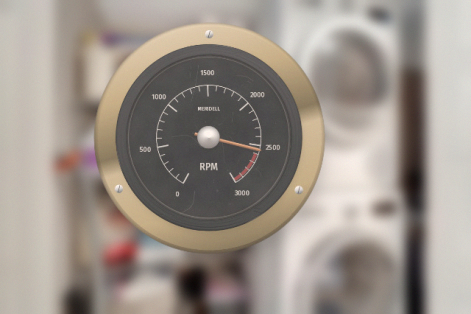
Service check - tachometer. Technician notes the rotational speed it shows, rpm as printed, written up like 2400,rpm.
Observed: 2550,rpm
